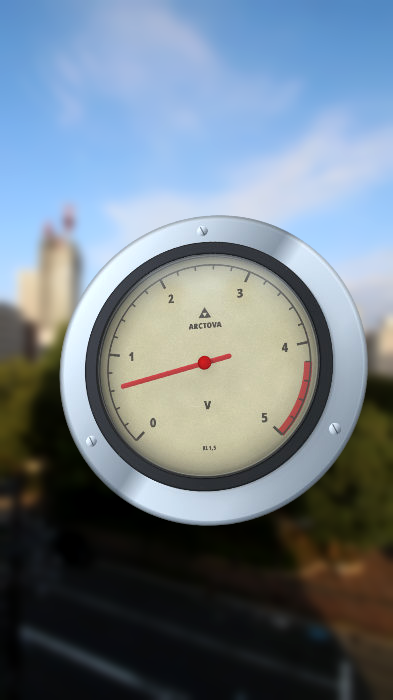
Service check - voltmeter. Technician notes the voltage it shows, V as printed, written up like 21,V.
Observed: 0.6,V
